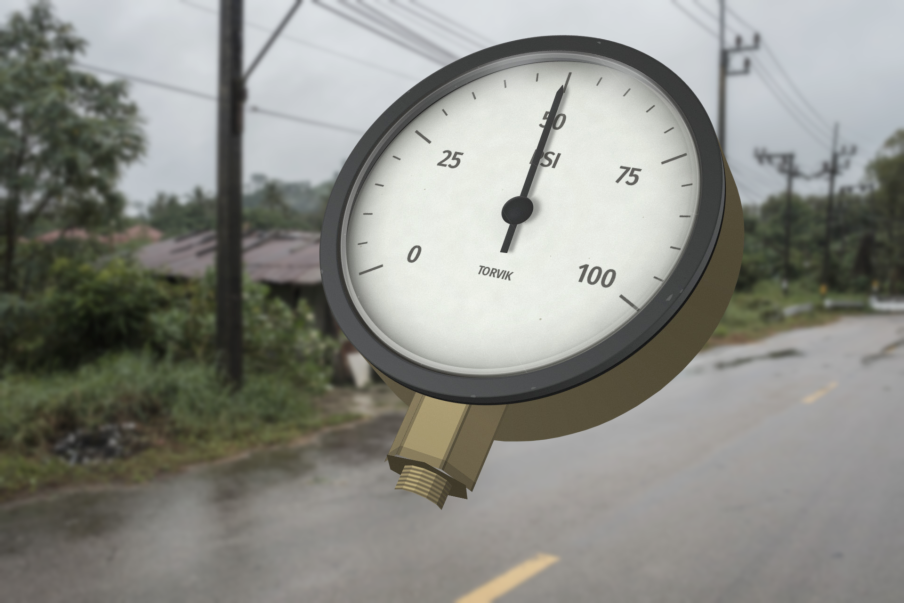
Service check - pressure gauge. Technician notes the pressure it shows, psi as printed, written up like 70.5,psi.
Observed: 50,psi
